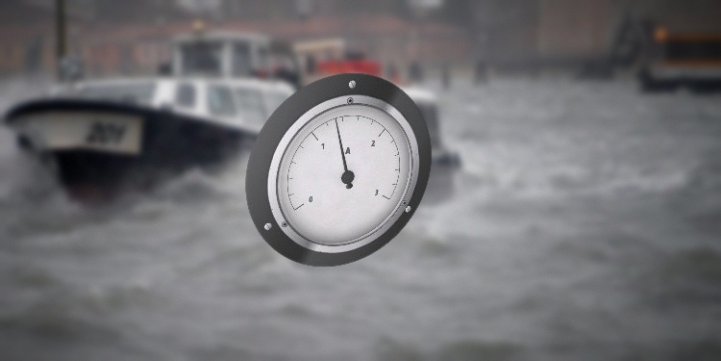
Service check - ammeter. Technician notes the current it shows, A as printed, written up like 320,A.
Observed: 1.3,A
